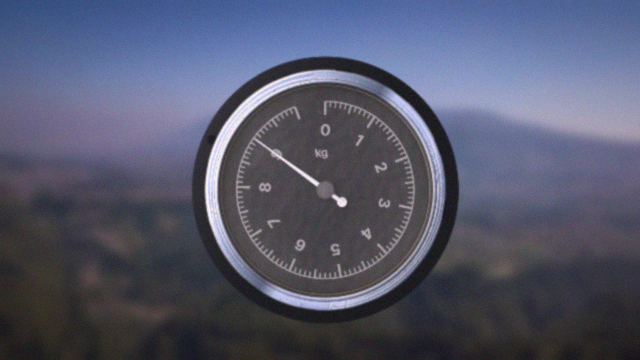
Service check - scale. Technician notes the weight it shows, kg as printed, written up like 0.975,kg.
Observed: 9,kg
